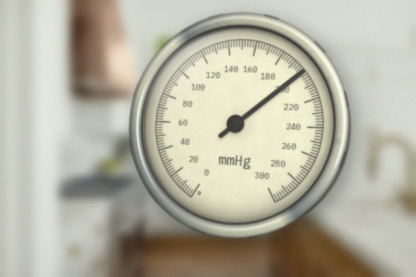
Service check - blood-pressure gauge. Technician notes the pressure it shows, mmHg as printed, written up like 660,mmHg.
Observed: 200,mmHg
